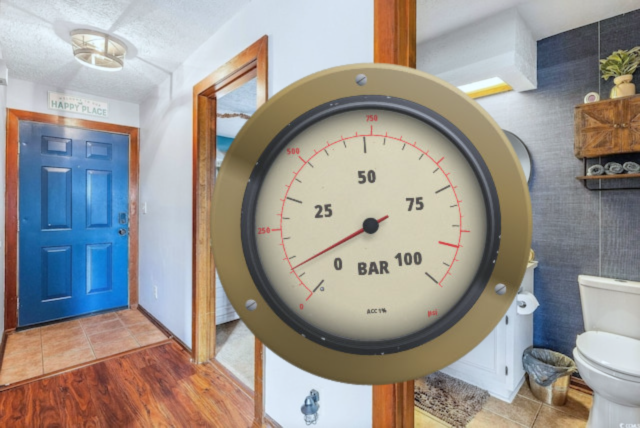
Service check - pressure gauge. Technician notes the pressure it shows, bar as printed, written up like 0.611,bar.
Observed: 7.5,bar
